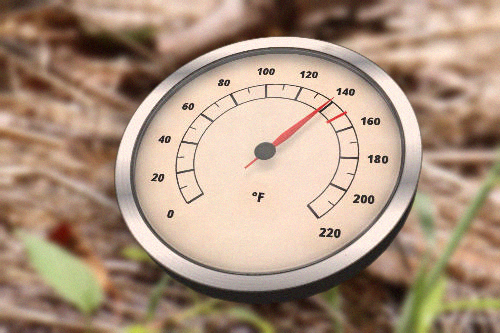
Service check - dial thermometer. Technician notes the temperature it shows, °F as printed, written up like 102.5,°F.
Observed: 140,°F
